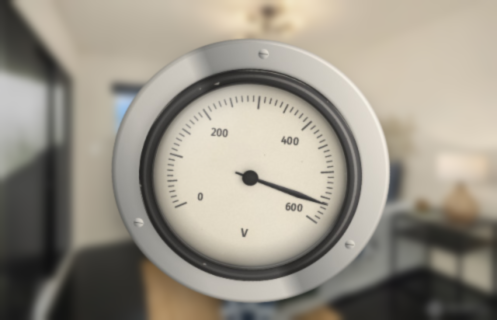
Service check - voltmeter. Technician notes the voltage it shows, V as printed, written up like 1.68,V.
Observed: 560,V
